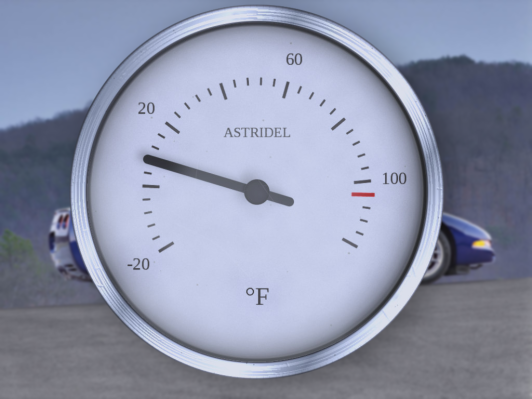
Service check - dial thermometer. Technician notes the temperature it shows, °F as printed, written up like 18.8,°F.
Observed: 8,°F
